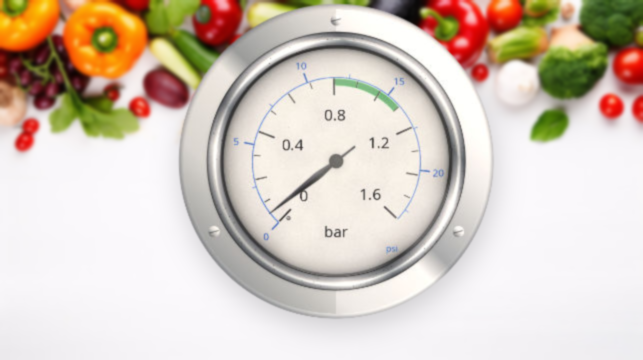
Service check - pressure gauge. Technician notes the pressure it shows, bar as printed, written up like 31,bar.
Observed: 0.05,bar
